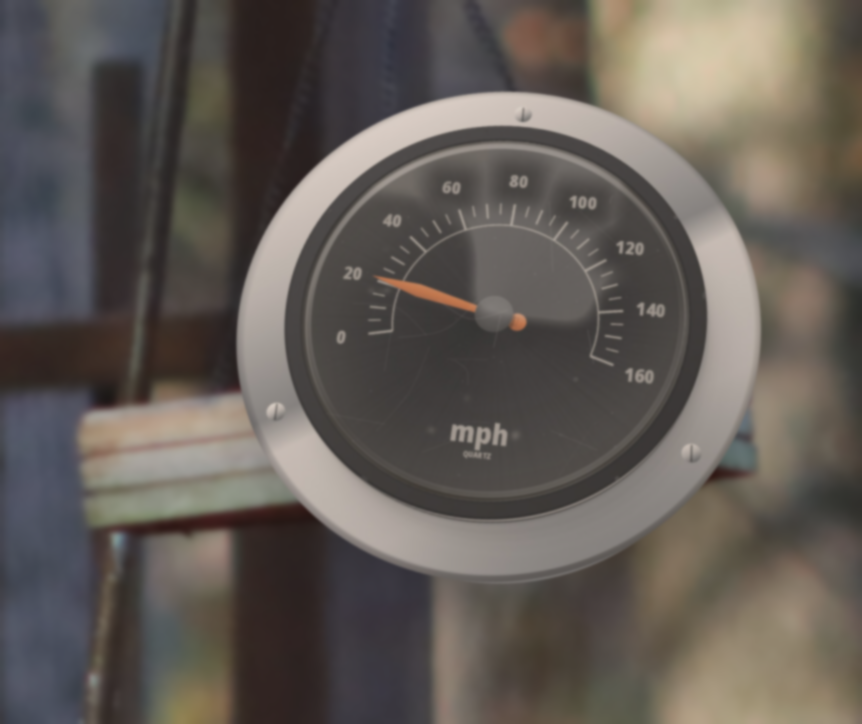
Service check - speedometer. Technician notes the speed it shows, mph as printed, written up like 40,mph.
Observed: 20,mph
